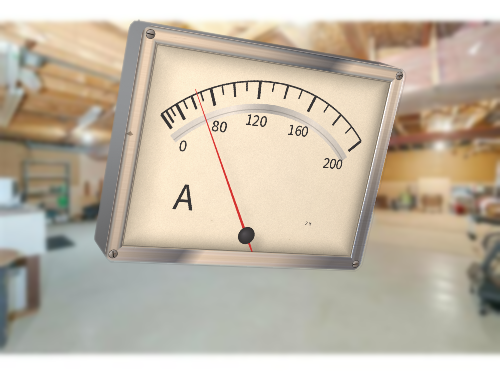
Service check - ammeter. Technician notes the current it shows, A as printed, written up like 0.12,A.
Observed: 65,A
